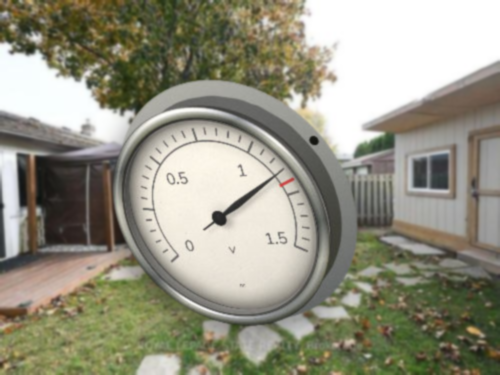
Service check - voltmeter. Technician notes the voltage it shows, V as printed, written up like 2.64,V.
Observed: 1.15,V
